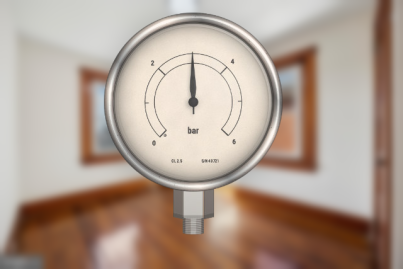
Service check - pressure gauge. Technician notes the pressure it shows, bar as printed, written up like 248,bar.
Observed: 3,bar
